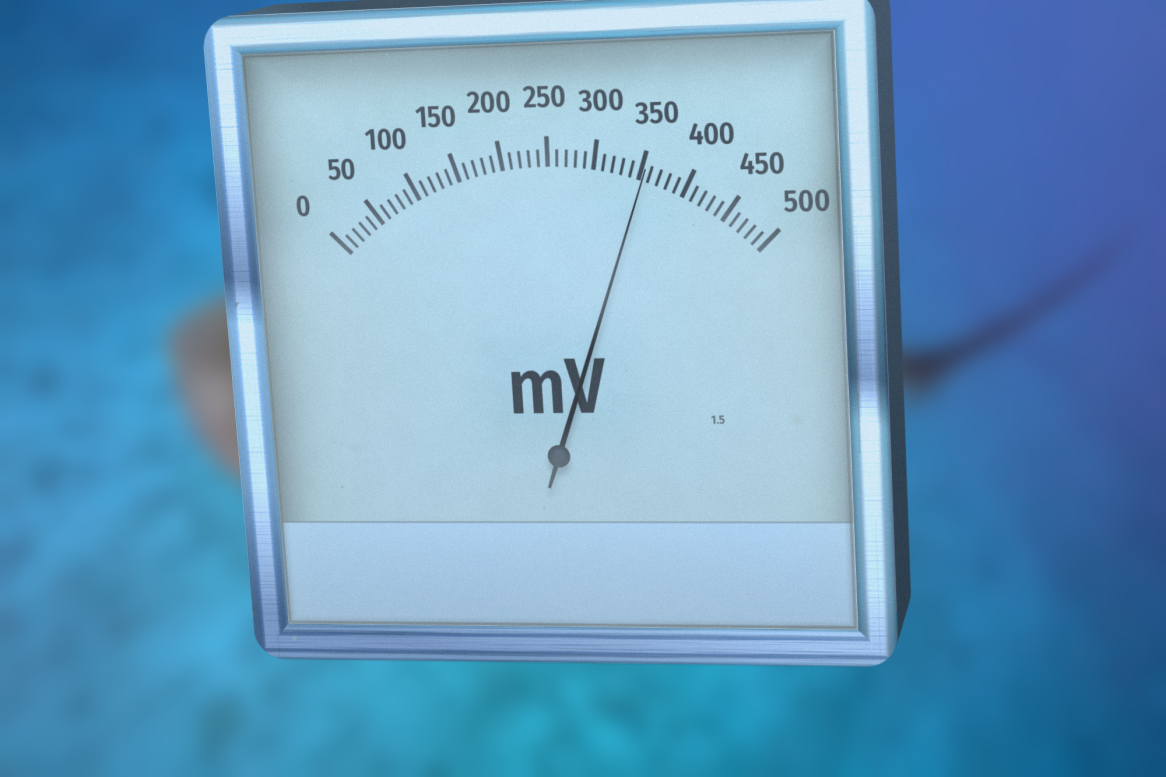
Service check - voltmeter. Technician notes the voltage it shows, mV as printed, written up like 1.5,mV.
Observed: 355,mV
